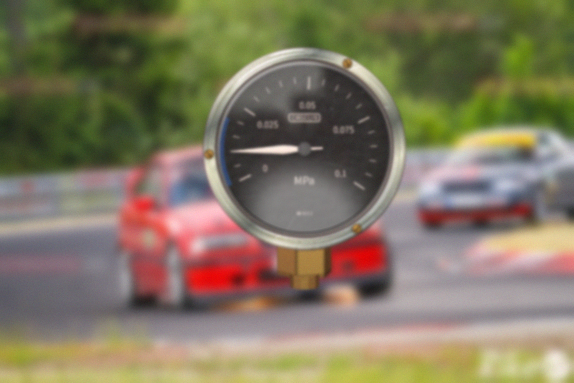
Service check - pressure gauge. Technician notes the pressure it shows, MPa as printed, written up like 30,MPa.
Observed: 0.01,MPa
